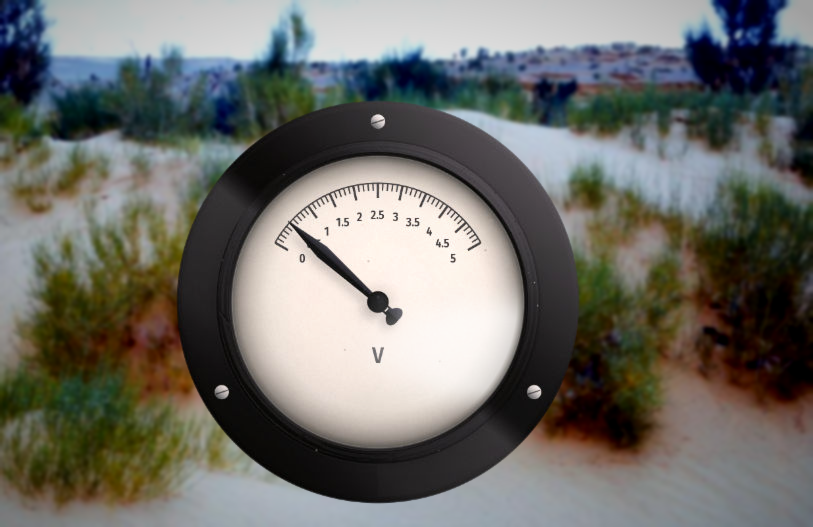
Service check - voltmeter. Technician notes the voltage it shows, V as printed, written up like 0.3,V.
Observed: 0.5,V
